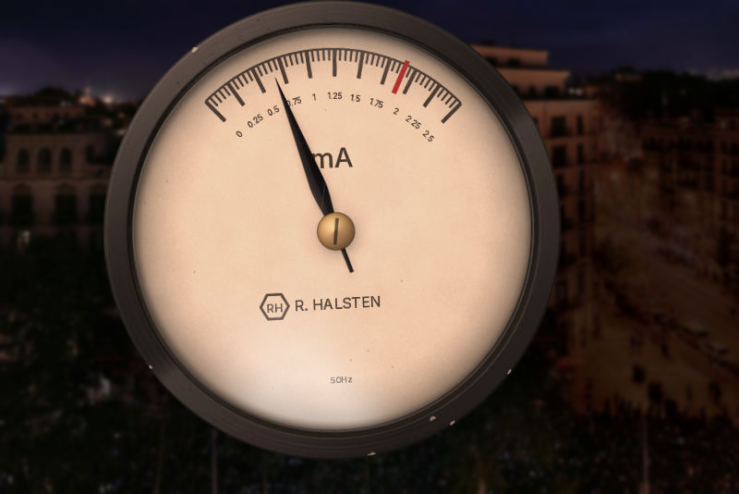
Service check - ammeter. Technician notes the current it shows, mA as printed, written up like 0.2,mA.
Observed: 0.65,mA
